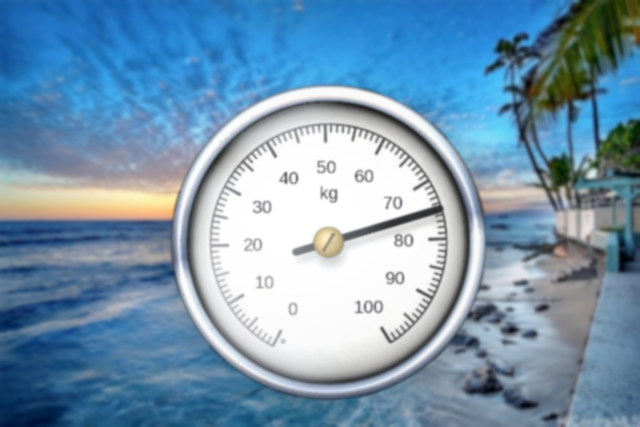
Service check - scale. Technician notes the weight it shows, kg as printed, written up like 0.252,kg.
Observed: 75,kg
